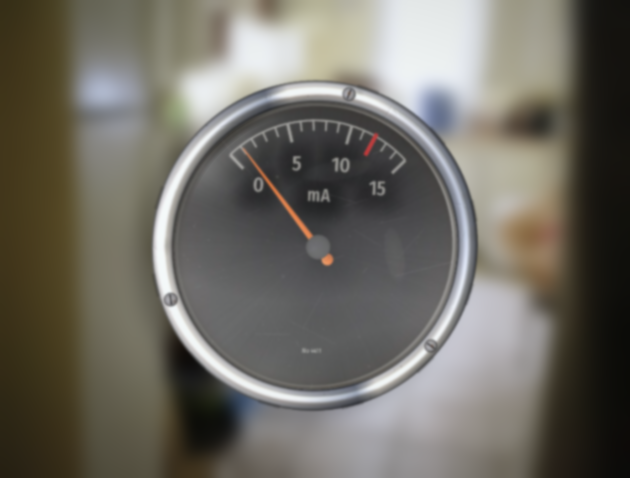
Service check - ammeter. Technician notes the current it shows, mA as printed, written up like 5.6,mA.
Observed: 1,mA
